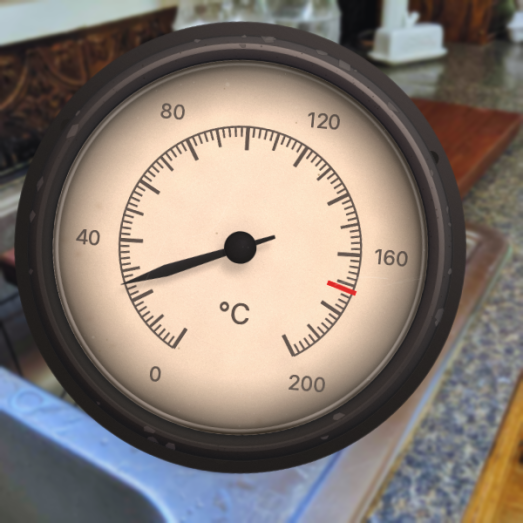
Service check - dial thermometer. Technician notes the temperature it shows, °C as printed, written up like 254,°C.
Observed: 26,°C
